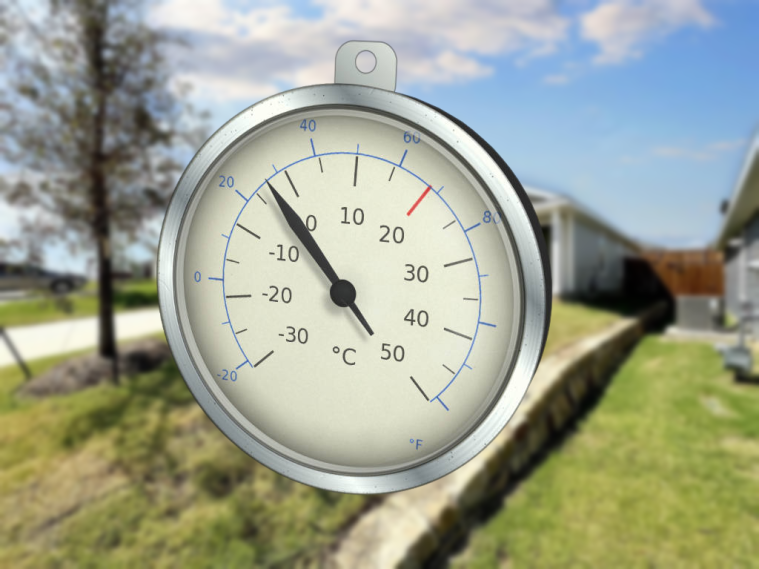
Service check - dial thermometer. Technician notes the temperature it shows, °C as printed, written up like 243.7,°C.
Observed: -2.5,°C
